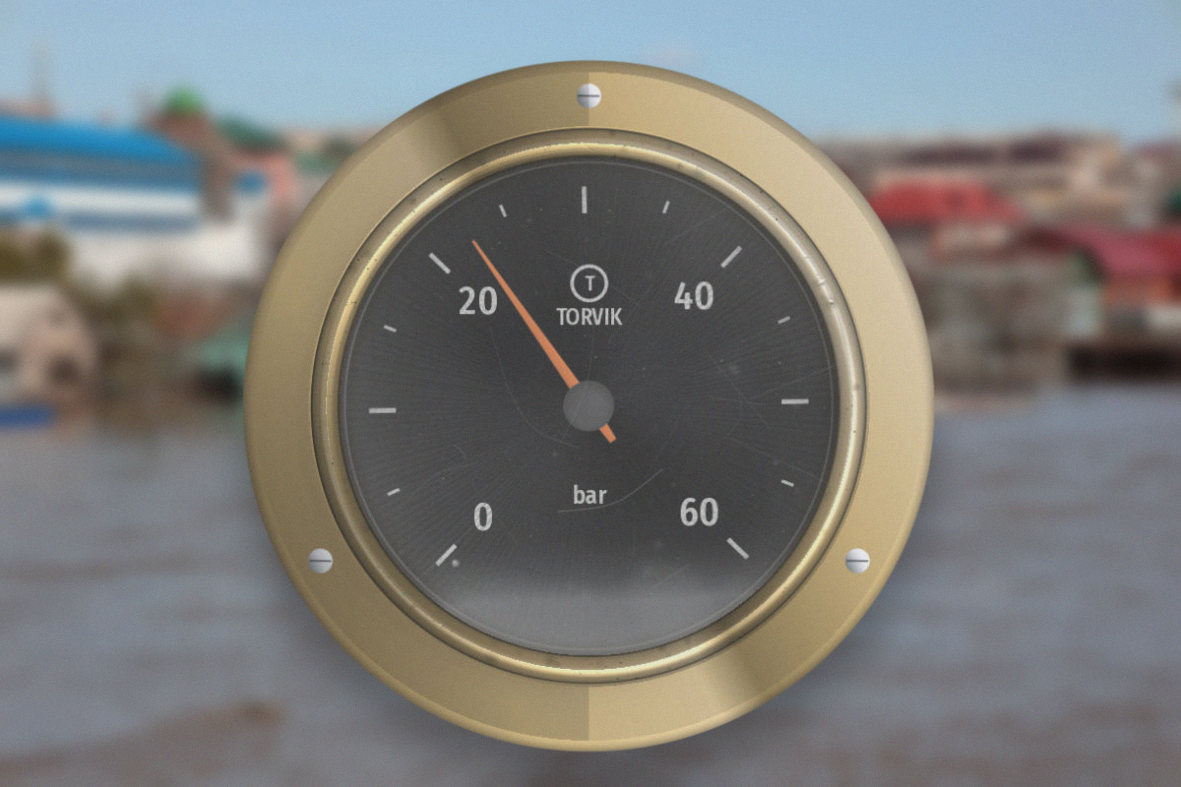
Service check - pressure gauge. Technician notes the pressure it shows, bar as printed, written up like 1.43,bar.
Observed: 22.5,bar
